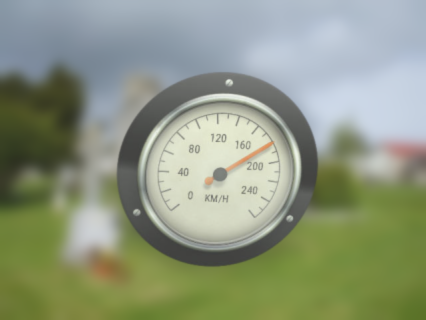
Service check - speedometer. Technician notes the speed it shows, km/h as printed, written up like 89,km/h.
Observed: 180,km/h
